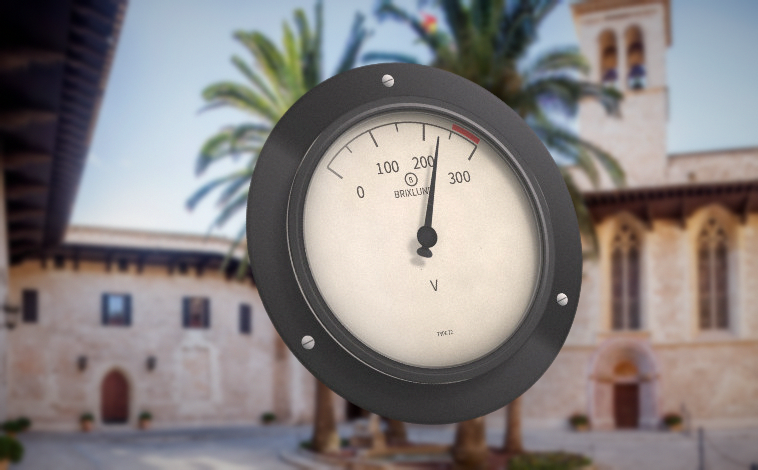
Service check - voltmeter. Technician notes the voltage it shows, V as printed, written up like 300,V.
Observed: 225,V
